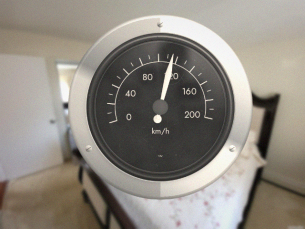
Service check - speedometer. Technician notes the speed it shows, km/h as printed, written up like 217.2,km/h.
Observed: 115,km/h
